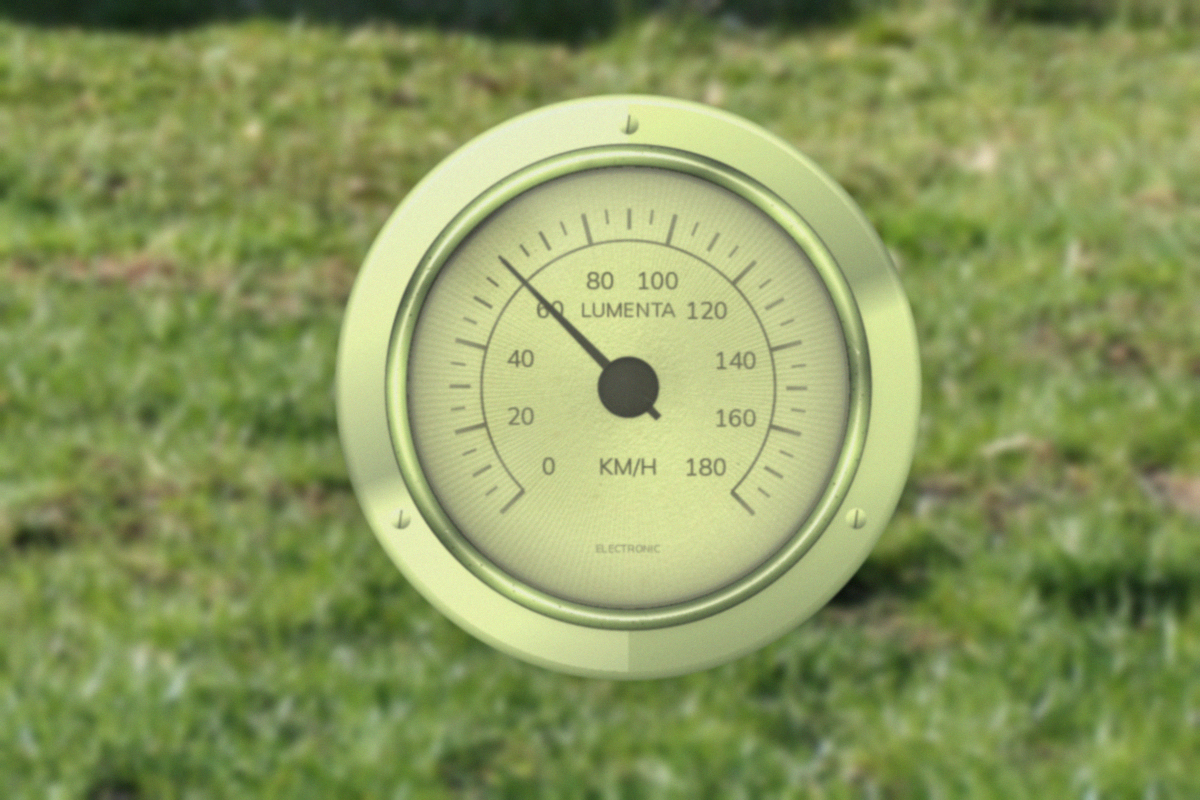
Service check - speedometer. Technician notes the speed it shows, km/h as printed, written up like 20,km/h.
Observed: 60,km/h
